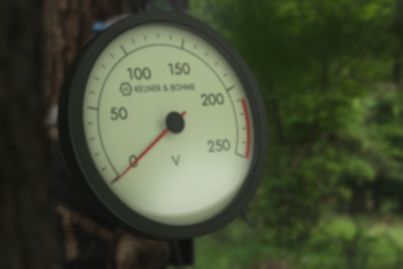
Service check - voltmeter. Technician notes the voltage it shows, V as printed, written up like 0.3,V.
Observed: 0,V
